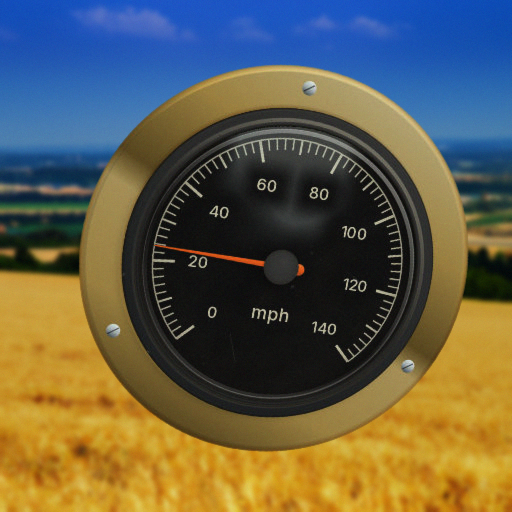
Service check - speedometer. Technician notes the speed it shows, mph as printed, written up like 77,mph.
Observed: 24,mph
